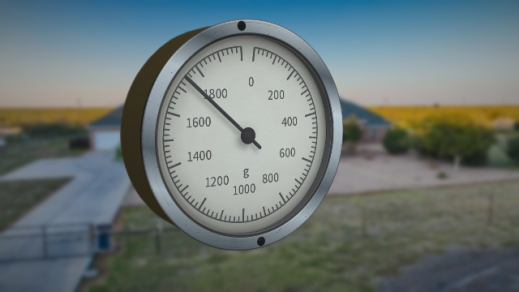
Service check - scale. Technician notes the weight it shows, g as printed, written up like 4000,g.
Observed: 1740,g
